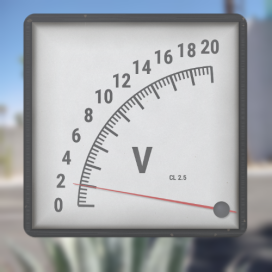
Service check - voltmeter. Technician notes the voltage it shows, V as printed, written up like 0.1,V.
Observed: 2,V
